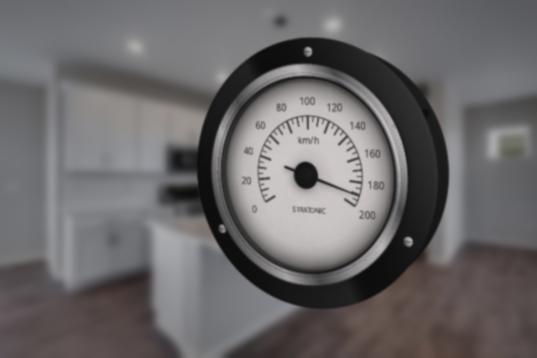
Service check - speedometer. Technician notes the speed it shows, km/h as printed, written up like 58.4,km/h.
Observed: 190,km/h
